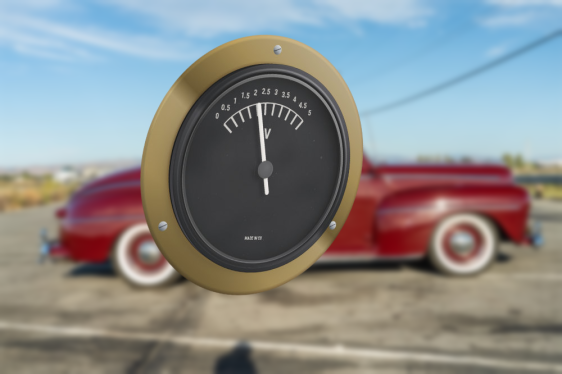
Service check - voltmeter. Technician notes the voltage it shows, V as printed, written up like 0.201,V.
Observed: 2,V
